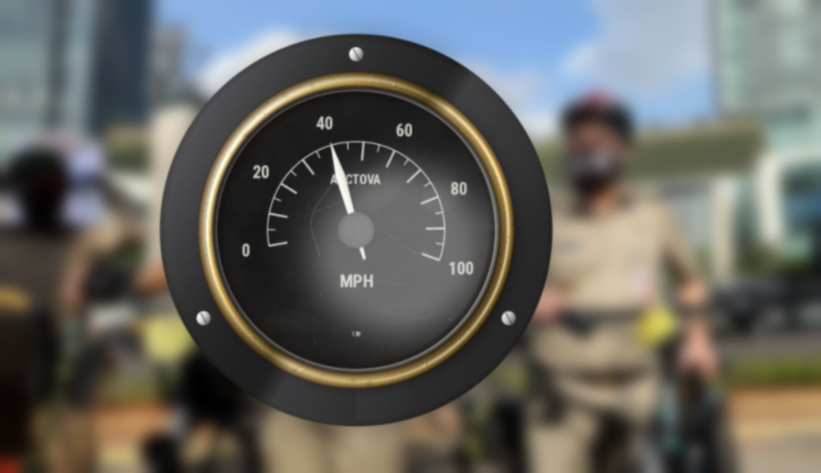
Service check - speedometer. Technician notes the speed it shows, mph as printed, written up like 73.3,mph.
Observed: 40,mph
